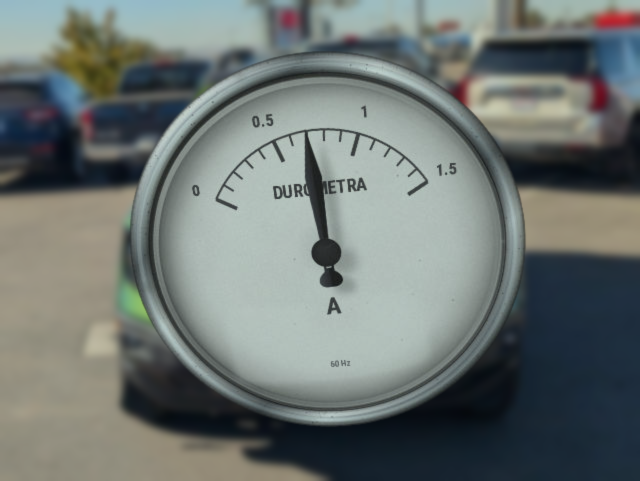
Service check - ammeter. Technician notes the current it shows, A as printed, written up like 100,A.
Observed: 0.7,A
